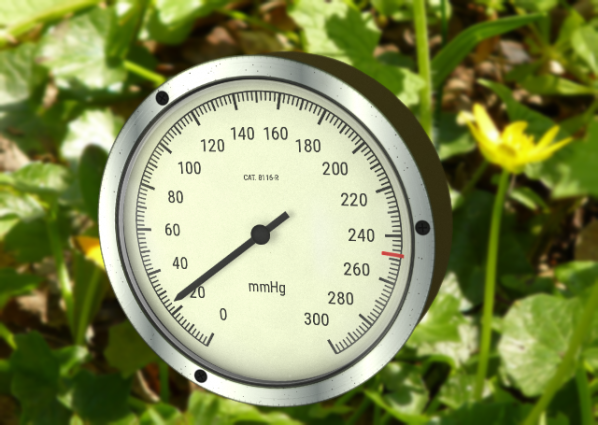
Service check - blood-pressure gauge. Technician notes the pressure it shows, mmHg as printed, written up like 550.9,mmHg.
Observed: 24,mmHg
